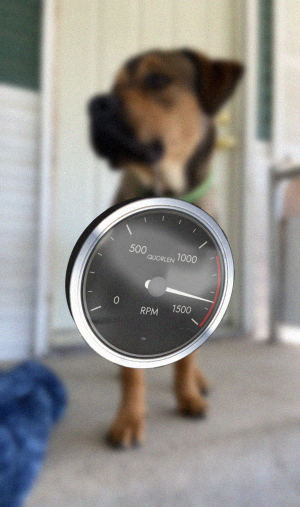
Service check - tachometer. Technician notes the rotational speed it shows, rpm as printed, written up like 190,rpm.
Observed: 1350,rpm
